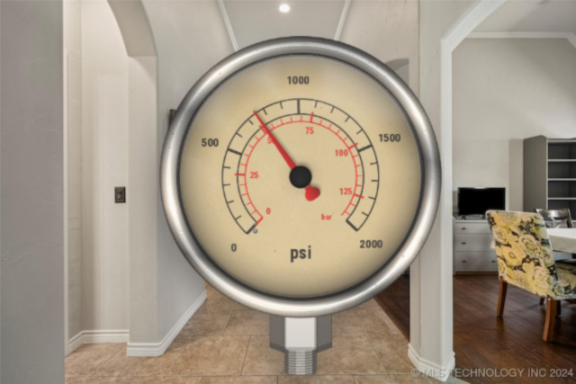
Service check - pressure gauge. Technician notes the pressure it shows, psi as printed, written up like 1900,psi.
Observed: 750,psi
